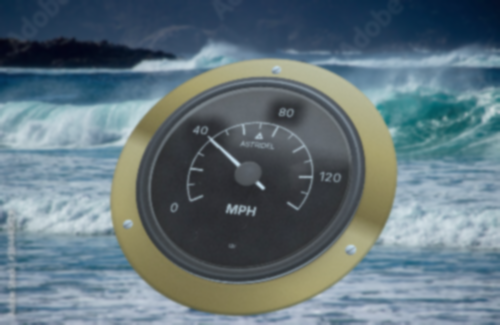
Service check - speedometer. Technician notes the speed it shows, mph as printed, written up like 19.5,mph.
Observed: 40,mph
